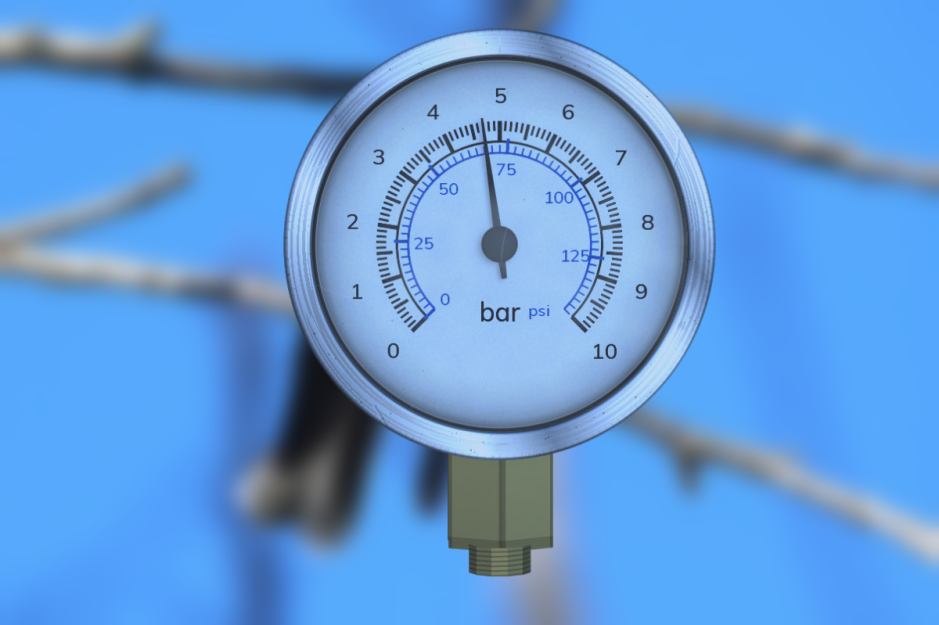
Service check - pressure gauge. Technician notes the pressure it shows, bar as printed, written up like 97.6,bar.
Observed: 4.7,bar
